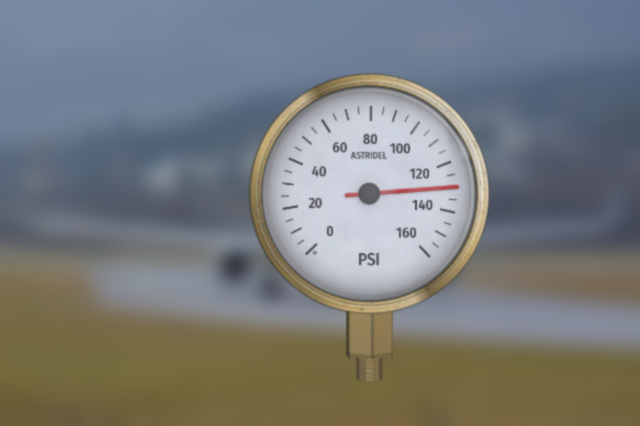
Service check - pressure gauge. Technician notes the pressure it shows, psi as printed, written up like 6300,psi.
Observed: 130,psi
